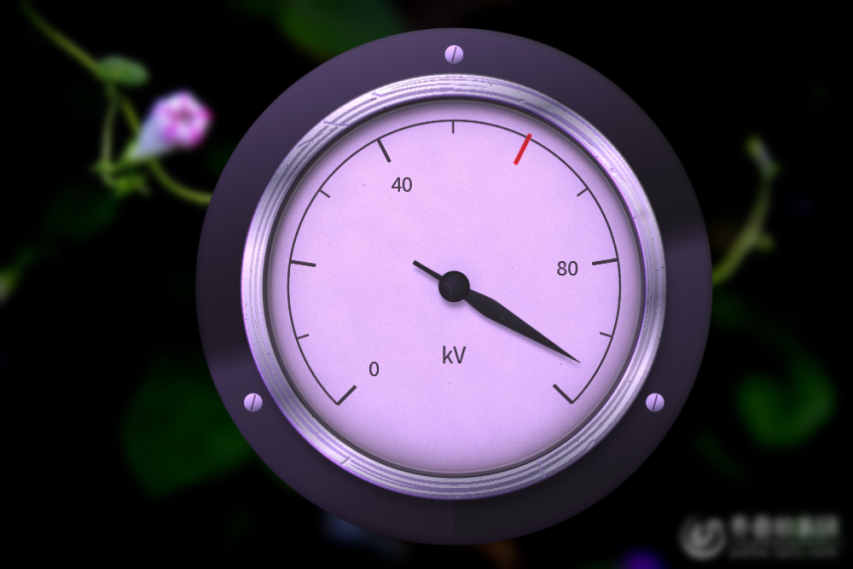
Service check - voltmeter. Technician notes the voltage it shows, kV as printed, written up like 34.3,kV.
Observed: 95,kV
